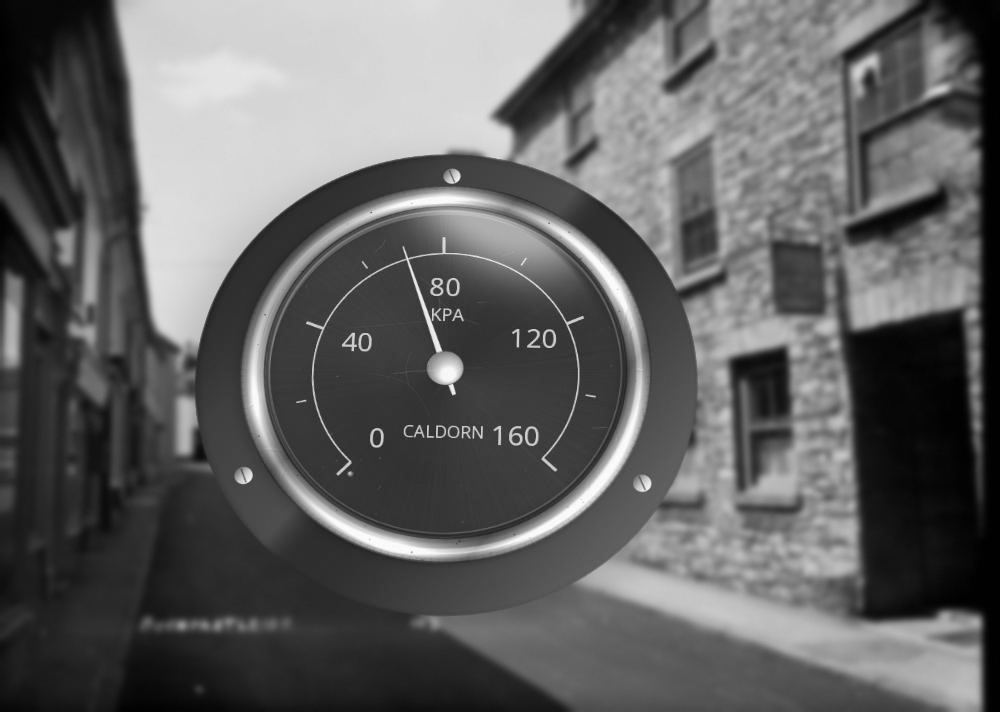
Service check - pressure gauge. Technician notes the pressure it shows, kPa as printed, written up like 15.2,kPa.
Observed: 70,kPa
